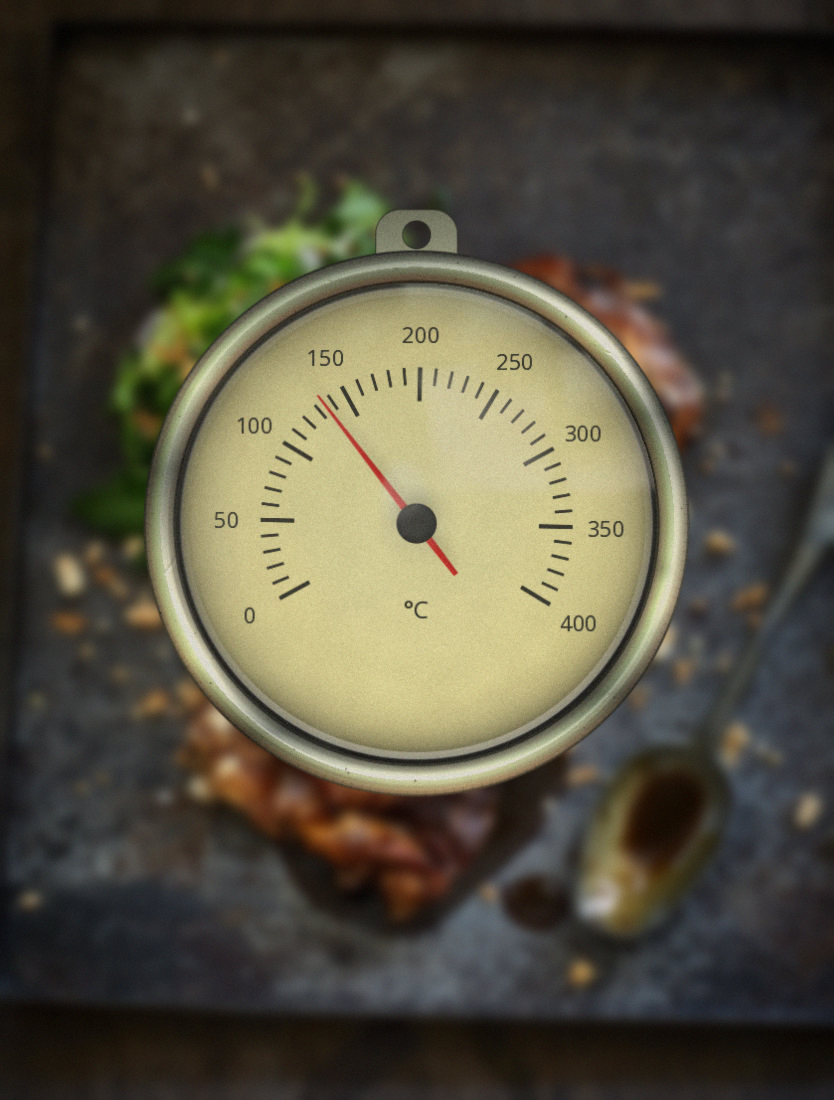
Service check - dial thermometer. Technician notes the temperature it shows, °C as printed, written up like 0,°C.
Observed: 135,°C
